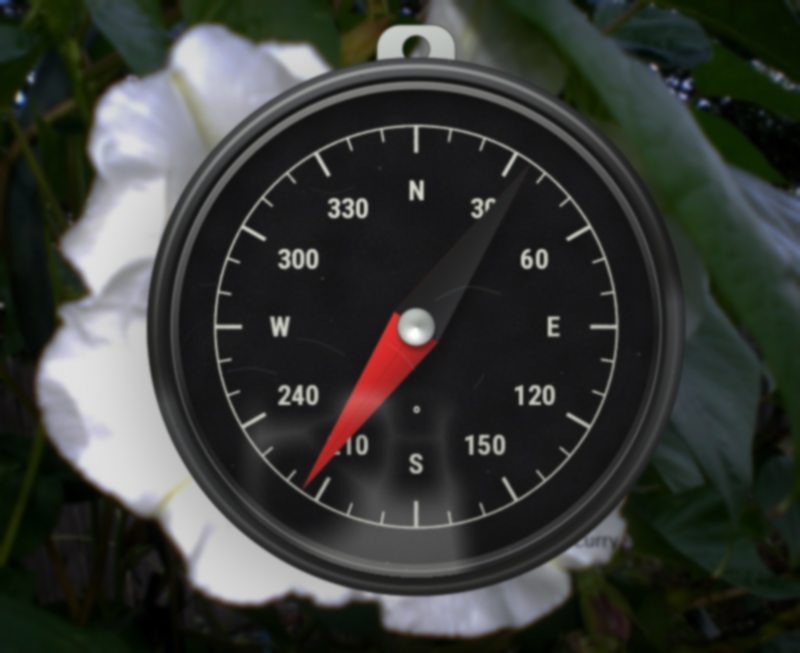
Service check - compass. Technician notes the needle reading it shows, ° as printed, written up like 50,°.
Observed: 215,°
